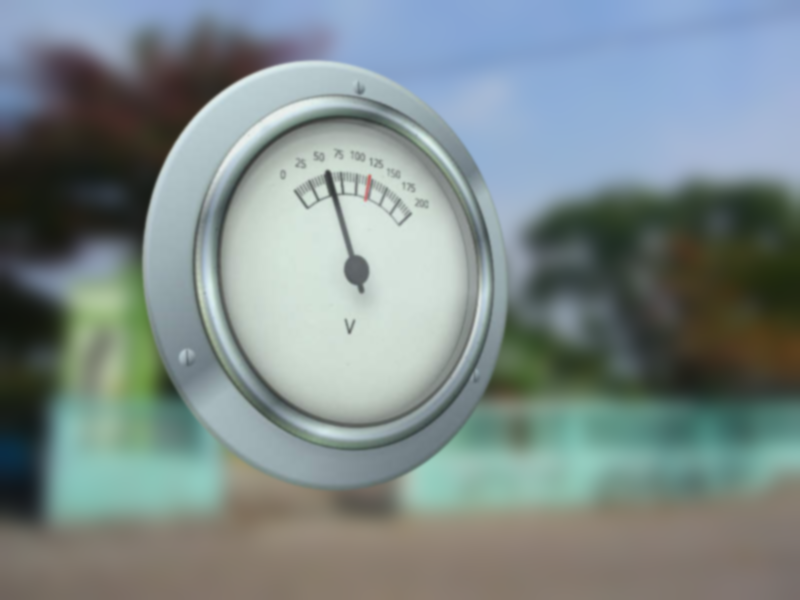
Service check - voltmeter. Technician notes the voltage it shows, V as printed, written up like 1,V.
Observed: 50,V
